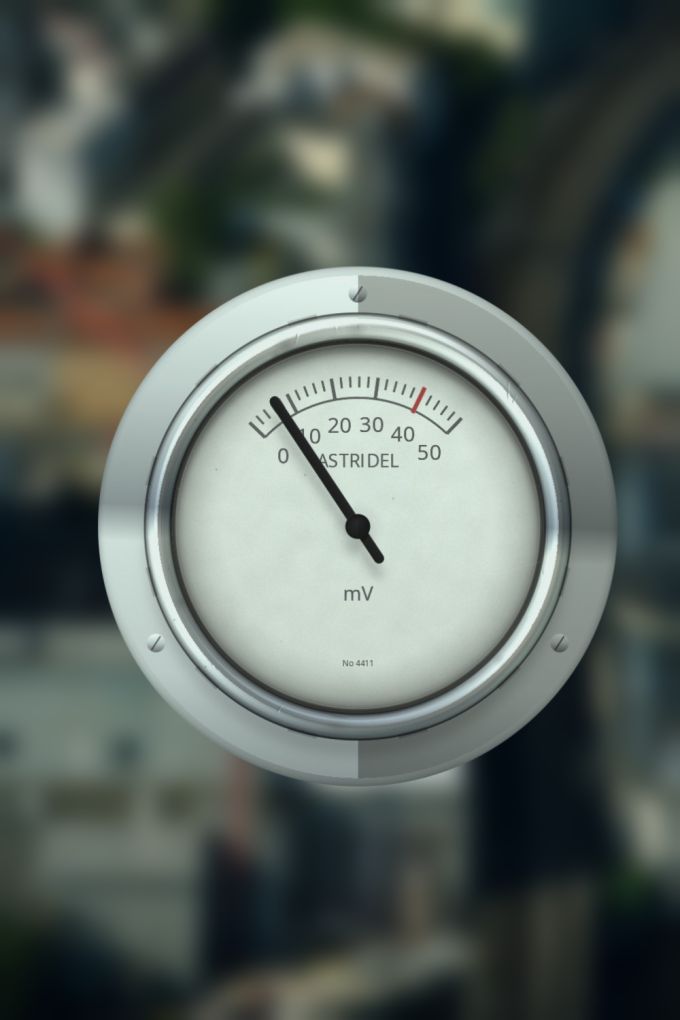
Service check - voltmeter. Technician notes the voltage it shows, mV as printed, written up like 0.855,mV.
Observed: 7,mV
